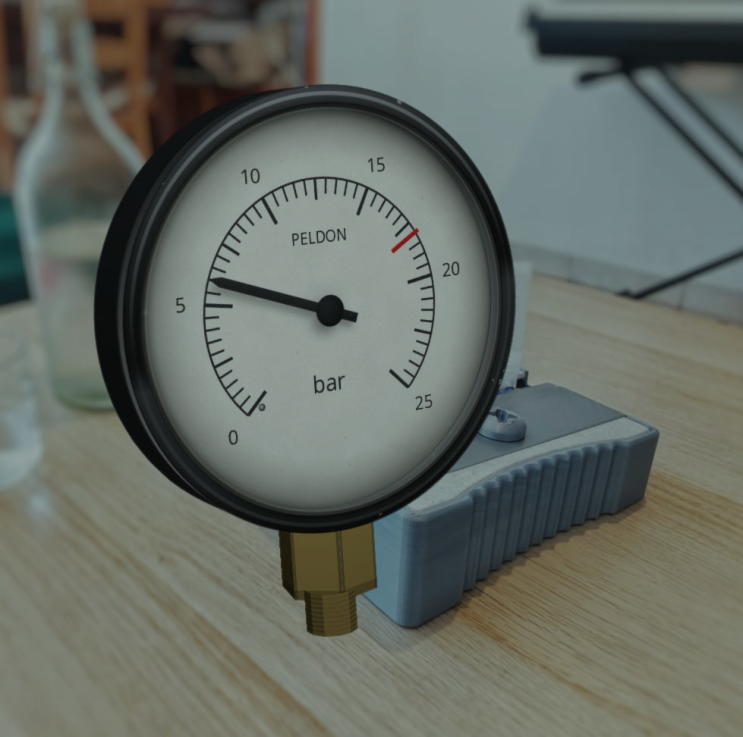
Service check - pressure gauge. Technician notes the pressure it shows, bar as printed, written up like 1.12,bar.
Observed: 6,bar
